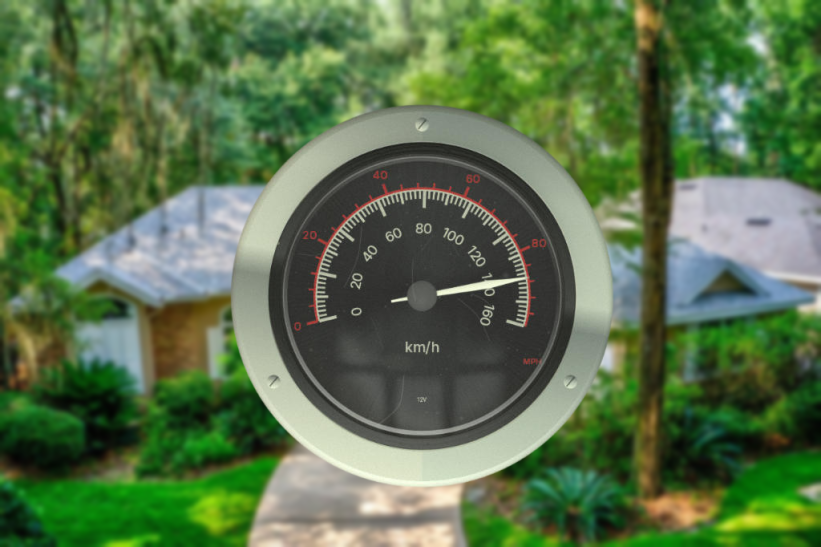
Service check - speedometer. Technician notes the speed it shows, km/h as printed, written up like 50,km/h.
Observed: 140,km/h
